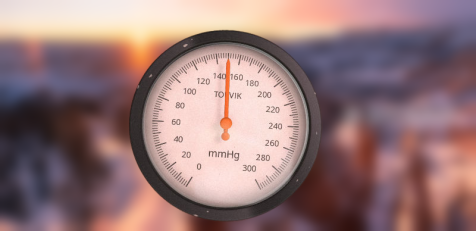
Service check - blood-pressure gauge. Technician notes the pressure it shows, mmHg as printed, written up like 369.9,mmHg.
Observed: 150,mmHg
